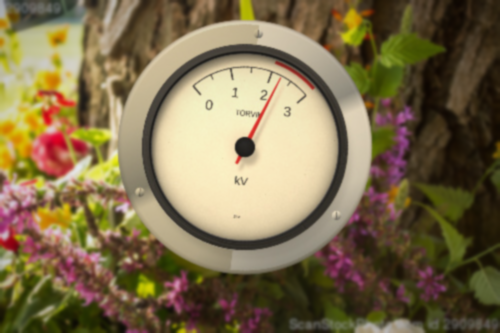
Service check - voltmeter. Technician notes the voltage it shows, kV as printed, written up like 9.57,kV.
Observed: 2.25,kV
